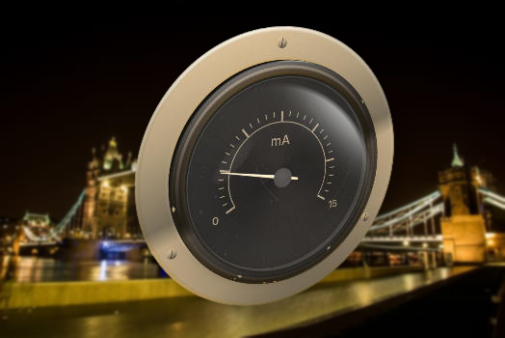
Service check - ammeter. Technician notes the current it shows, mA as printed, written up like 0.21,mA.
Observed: 2.5,mA
